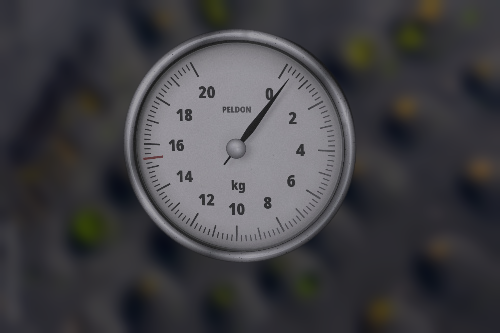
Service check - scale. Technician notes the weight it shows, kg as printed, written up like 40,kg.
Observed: 0.4,kg
